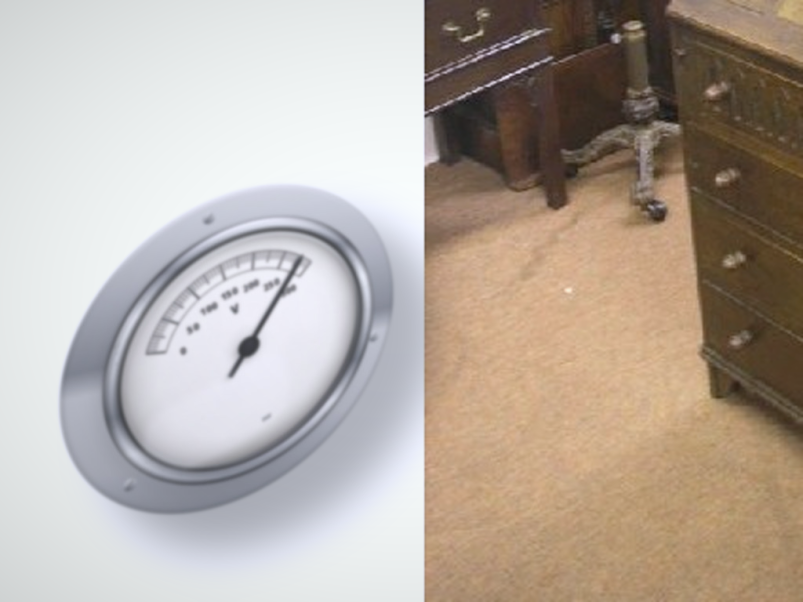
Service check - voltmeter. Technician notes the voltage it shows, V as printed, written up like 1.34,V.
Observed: 275,V
